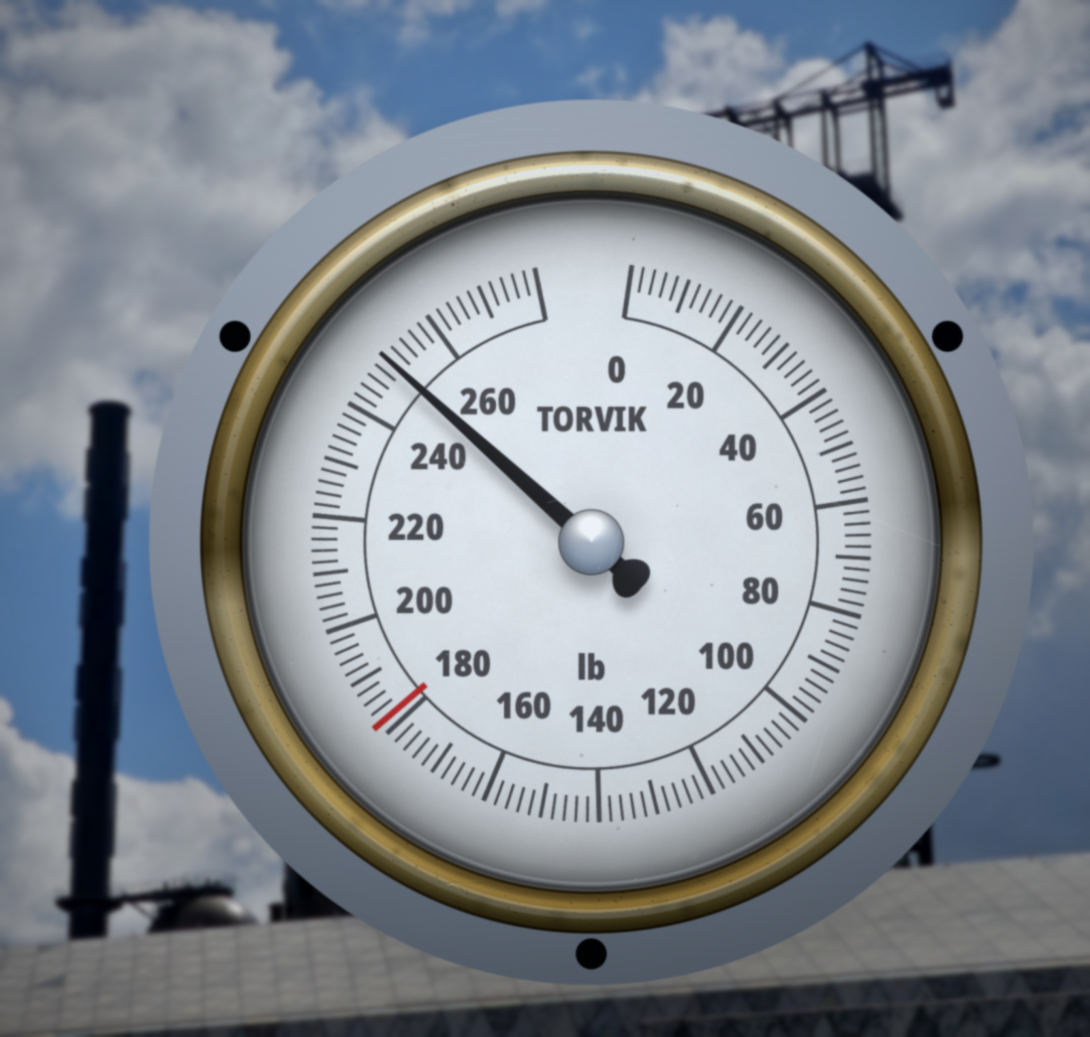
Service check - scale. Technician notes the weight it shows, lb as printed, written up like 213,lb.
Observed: 250,lb
